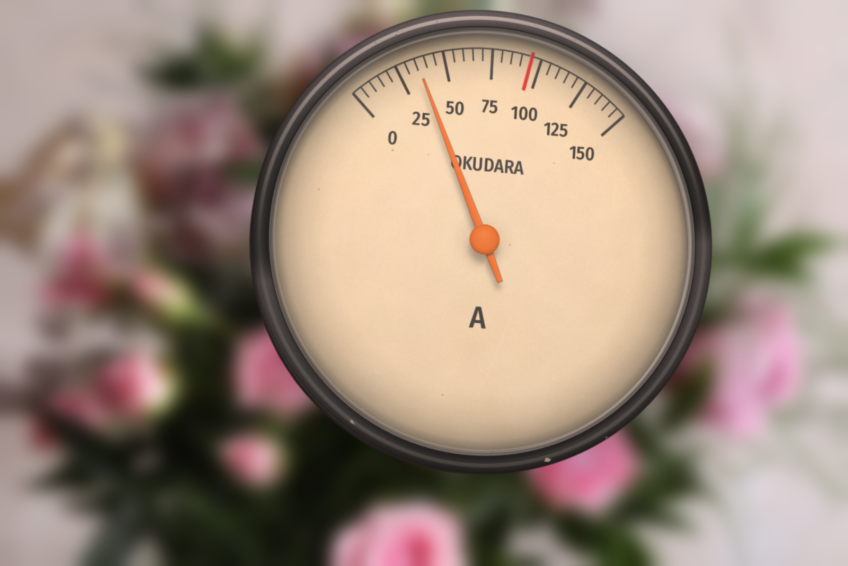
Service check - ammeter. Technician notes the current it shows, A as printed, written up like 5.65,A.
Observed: 35,A
